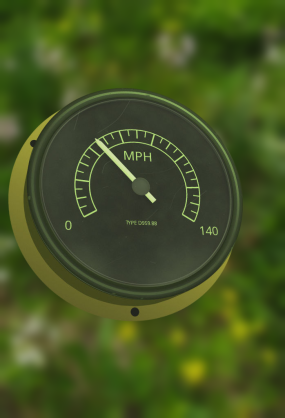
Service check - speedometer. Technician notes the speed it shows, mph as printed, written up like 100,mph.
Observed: 45,mph
